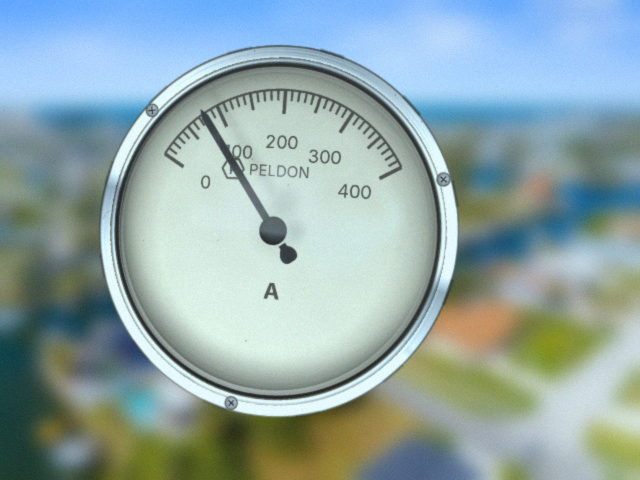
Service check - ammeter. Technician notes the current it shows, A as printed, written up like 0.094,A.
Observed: 80,A
